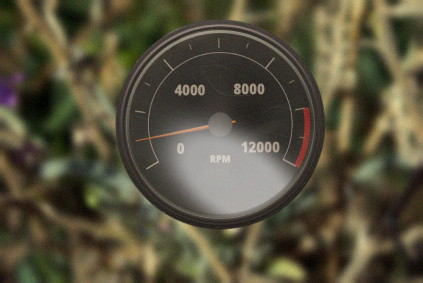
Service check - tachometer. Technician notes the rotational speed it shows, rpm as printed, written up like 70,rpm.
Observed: 1000,rpm
